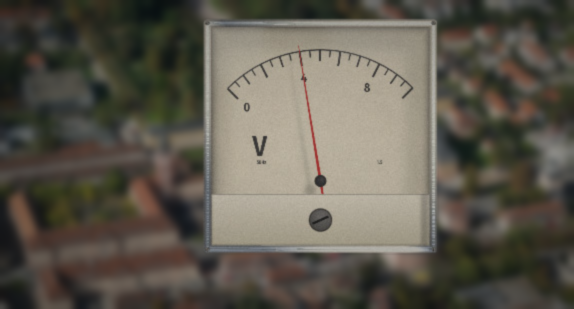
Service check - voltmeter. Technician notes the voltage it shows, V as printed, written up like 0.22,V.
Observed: 4,V
